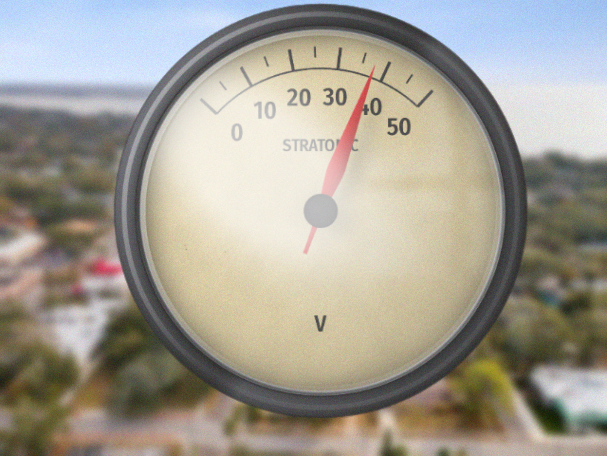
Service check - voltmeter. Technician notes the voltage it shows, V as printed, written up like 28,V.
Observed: 37.5,V
